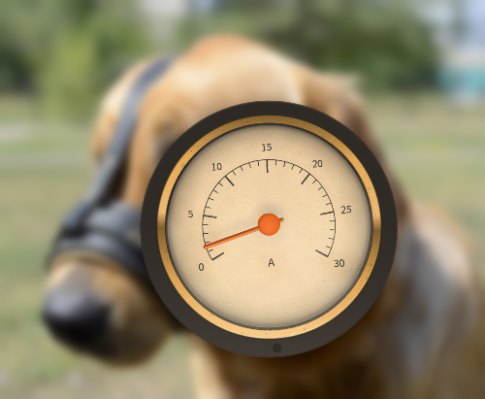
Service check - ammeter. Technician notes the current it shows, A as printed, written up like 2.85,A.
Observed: 1.5,A
